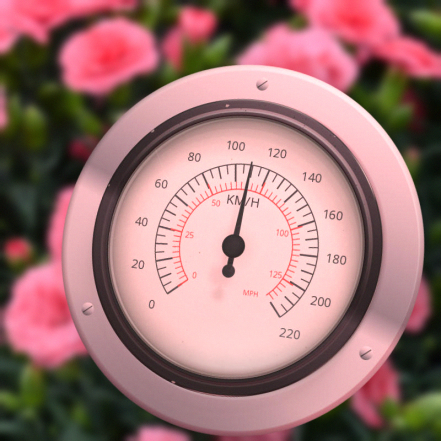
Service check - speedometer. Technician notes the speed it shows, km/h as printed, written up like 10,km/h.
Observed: 110,km/h
